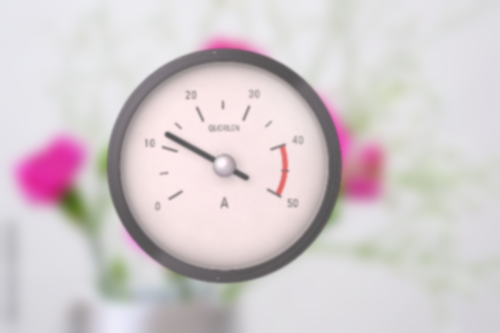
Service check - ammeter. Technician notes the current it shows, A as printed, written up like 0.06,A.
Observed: 12.5,A
